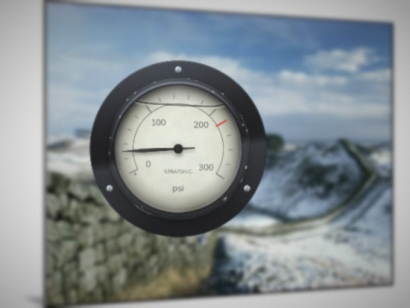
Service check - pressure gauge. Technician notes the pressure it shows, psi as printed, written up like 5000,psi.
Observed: 30,psi
